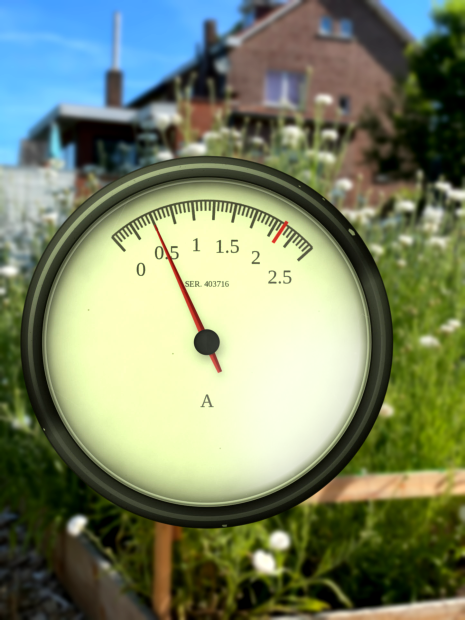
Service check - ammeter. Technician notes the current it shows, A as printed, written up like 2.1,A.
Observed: 0.5,A
